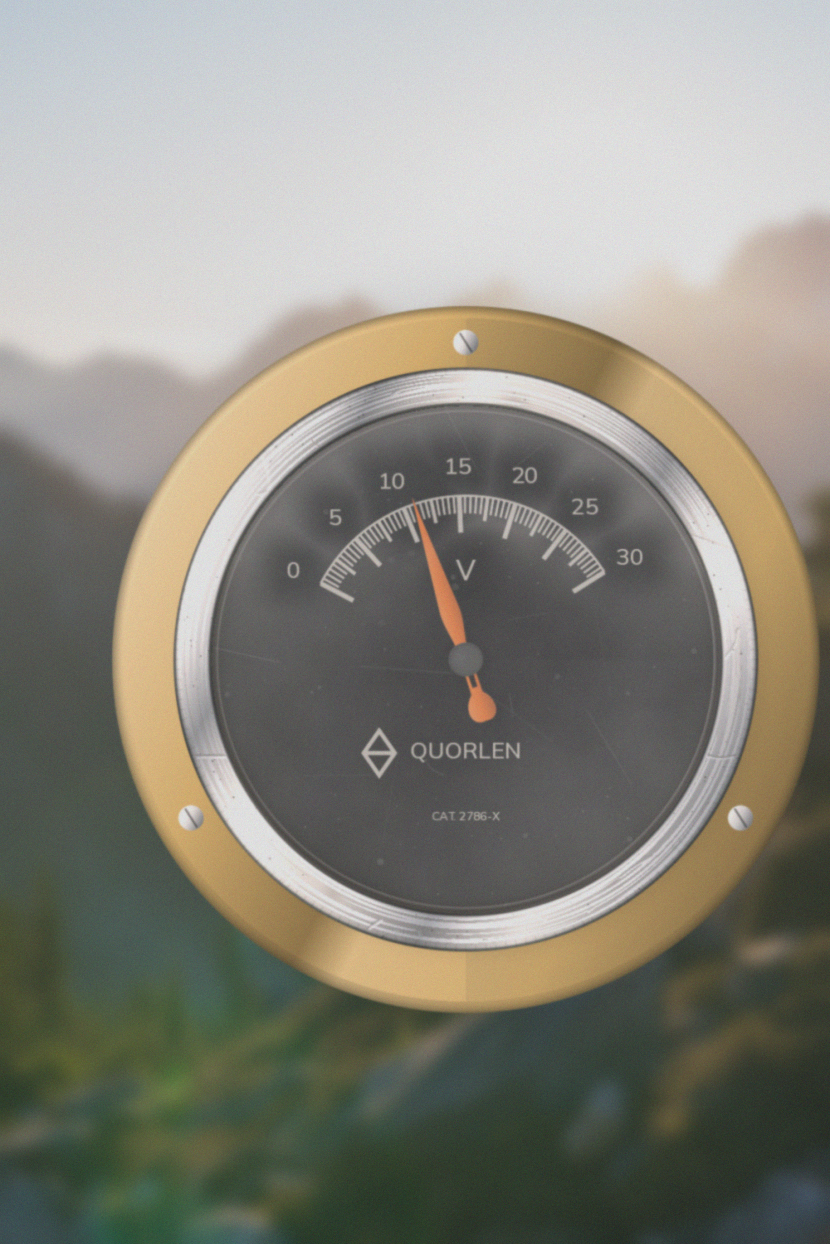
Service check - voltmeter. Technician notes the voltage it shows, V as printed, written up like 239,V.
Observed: 11,V
